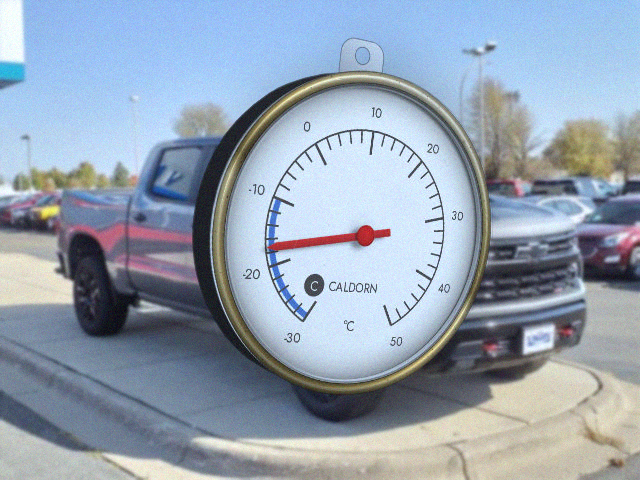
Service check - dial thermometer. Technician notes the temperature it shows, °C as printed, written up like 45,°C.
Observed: -17,°C
